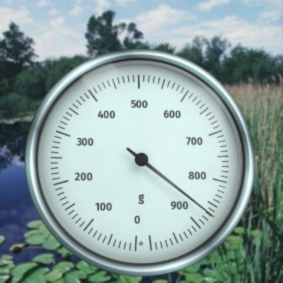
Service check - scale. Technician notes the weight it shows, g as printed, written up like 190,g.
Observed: 870,g
